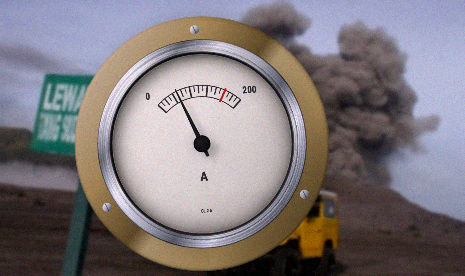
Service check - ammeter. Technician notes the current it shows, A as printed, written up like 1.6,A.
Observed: 50,A
